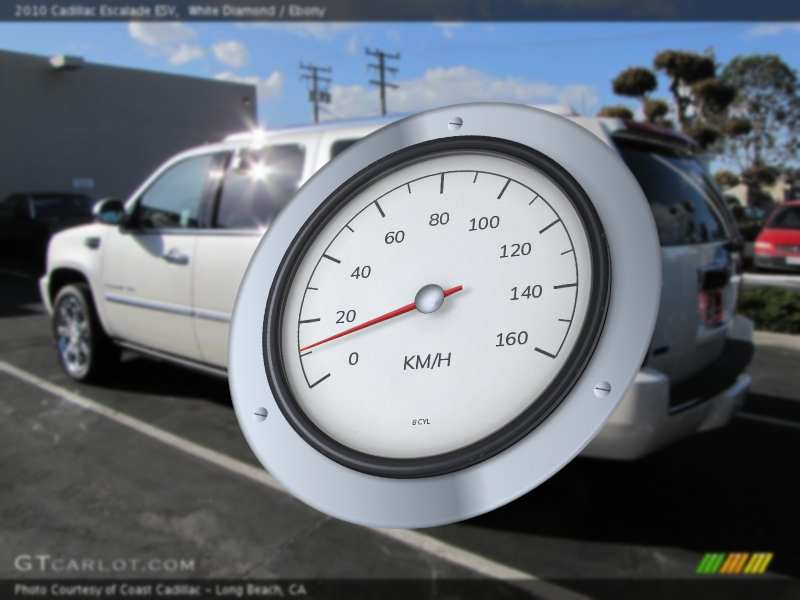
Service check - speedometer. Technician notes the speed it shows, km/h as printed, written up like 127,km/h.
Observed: 10,km/h
